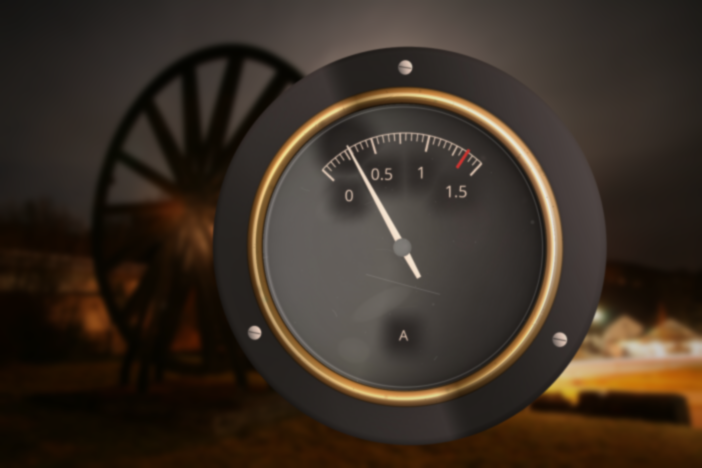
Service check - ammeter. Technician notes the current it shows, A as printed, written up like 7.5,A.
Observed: 0.3,A
